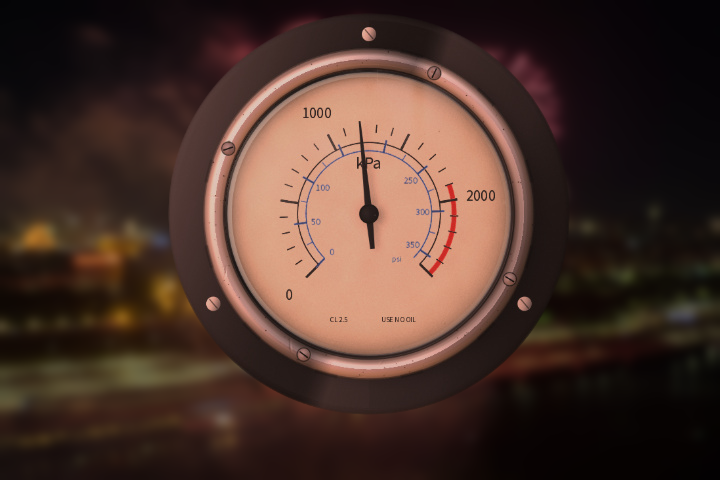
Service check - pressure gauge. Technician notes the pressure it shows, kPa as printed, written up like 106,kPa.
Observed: 1200,kPa
